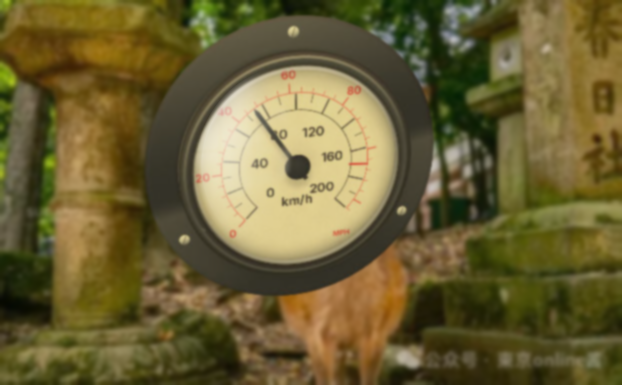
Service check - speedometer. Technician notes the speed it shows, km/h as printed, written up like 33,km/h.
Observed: 75,km/h
